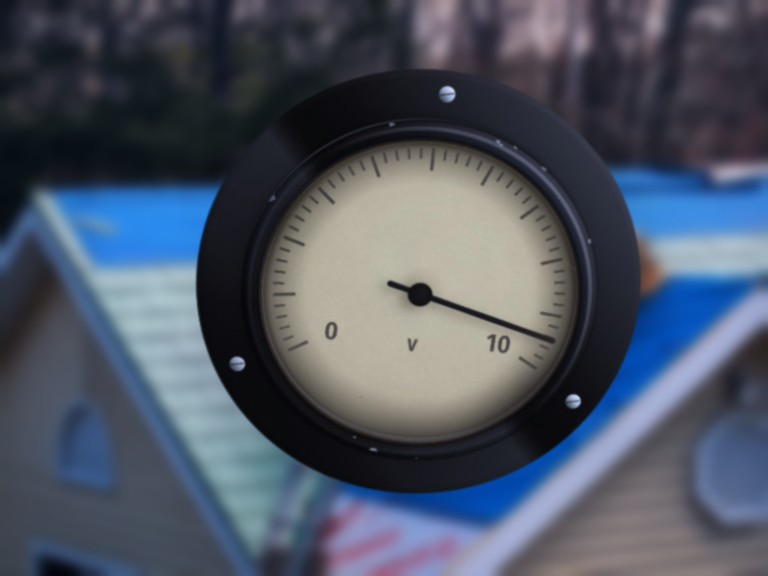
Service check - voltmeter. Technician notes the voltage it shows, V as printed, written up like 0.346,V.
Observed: 9.4,V
